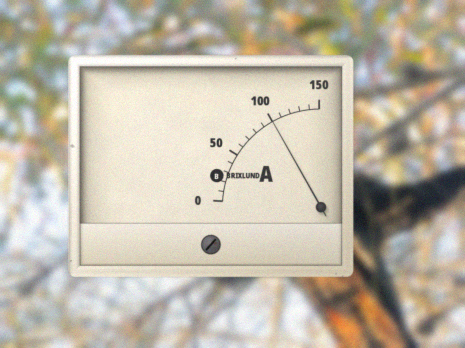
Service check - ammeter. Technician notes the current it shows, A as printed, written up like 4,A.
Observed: 100,A
